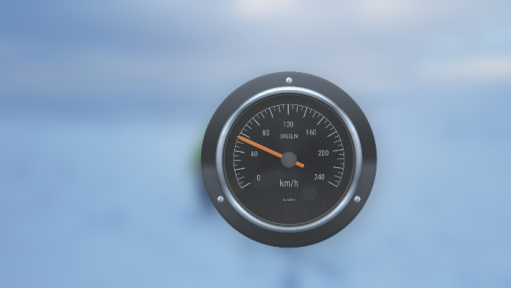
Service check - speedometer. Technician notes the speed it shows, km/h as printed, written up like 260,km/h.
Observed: 55,km/h
